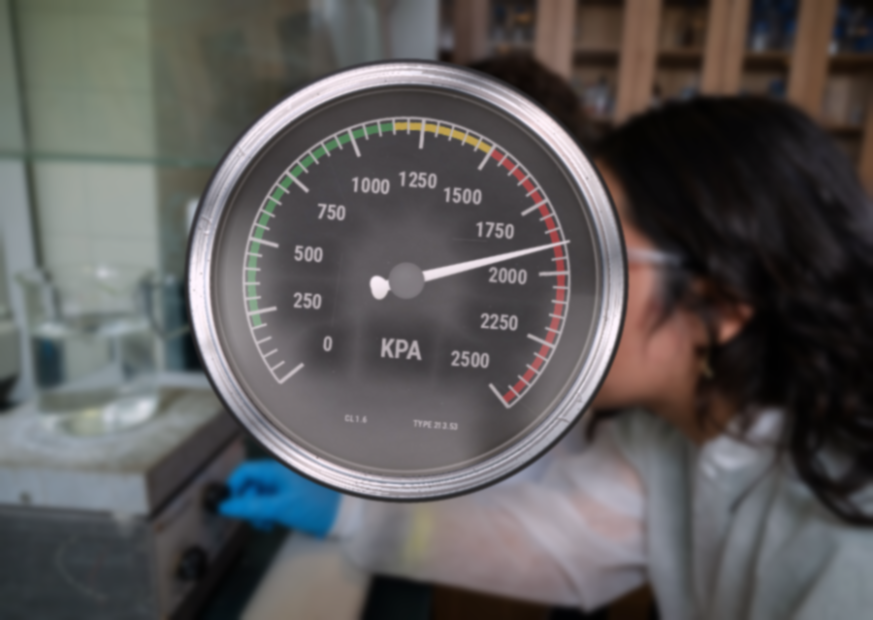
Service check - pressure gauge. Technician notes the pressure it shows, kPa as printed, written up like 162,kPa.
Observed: 1900,kPa
